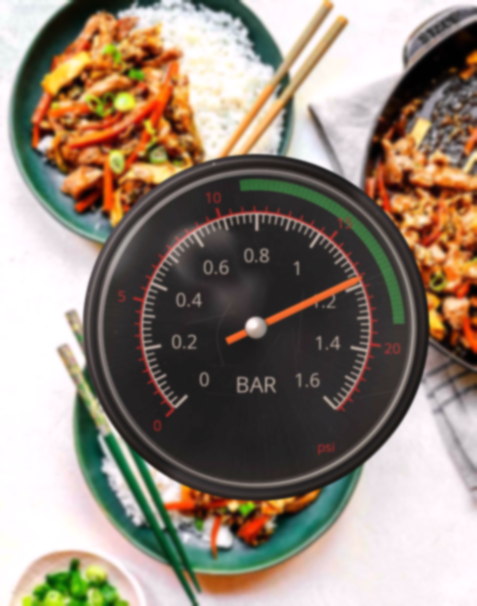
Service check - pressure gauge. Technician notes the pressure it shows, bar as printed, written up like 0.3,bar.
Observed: 1.18,bar
